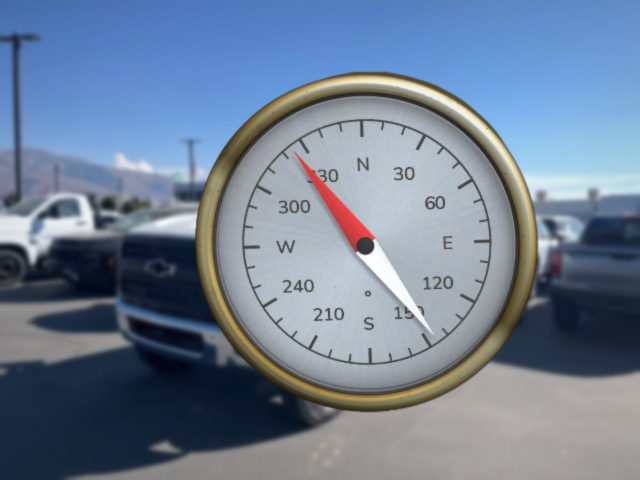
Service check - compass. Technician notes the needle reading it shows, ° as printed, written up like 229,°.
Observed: 325,°
